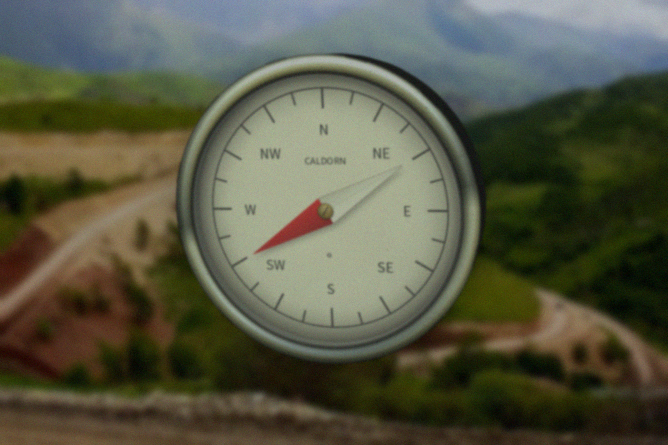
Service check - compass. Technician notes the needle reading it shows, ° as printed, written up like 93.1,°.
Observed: 240,°
